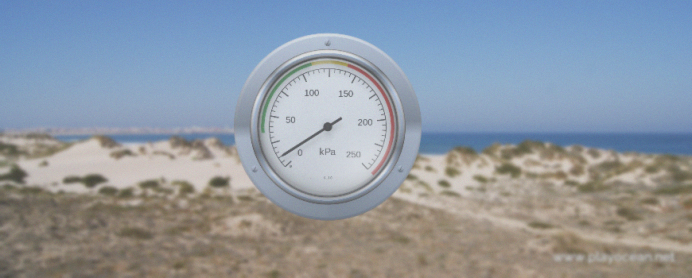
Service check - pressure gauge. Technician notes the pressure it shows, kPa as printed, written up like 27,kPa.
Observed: 10,kPa
